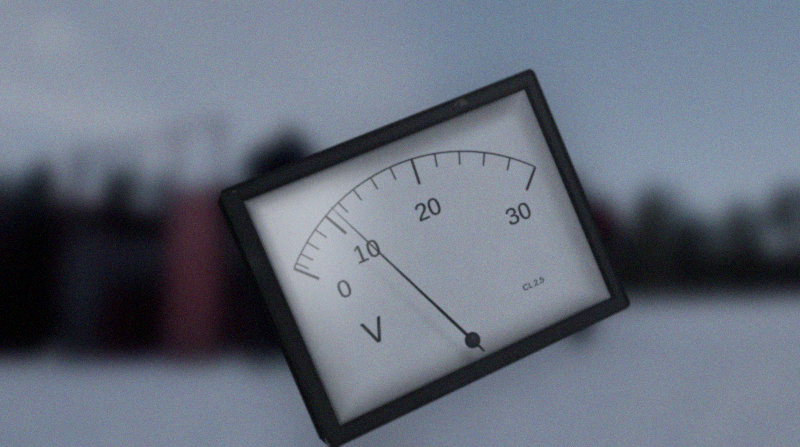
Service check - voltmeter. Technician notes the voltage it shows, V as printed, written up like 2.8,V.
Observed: 11,V
